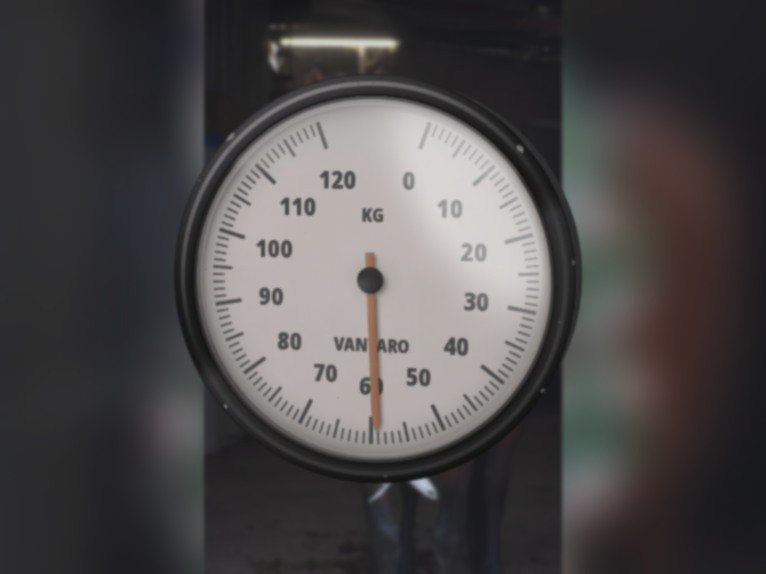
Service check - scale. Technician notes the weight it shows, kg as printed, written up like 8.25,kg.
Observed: 59,kg
